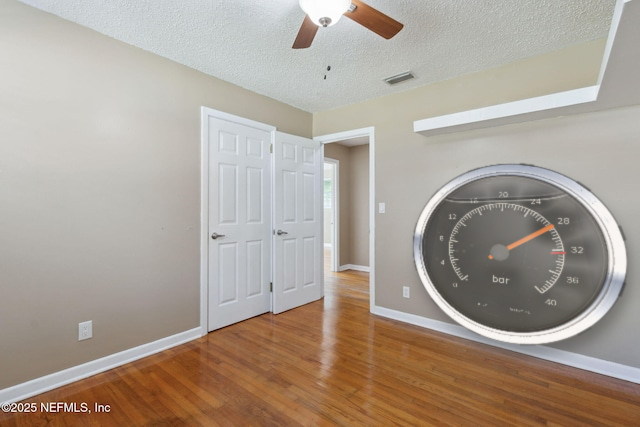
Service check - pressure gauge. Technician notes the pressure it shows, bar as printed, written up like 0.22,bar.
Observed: 28,bar
